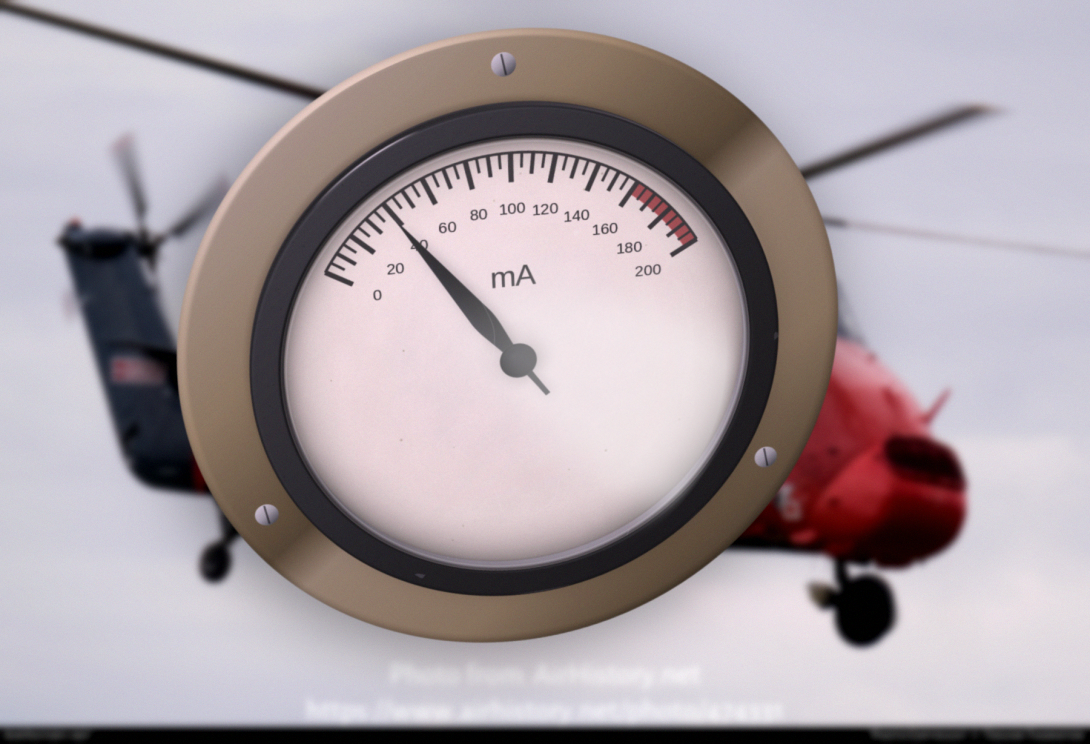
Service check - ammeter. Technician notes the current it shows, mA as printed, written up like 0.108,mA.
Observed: 40,mA
